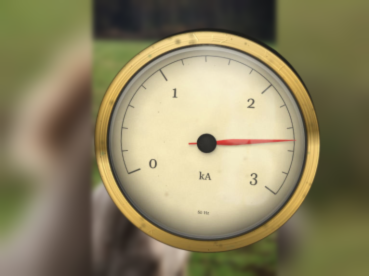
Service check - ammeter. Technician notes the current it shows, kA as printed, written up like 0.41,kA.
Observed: 2.5,kA
